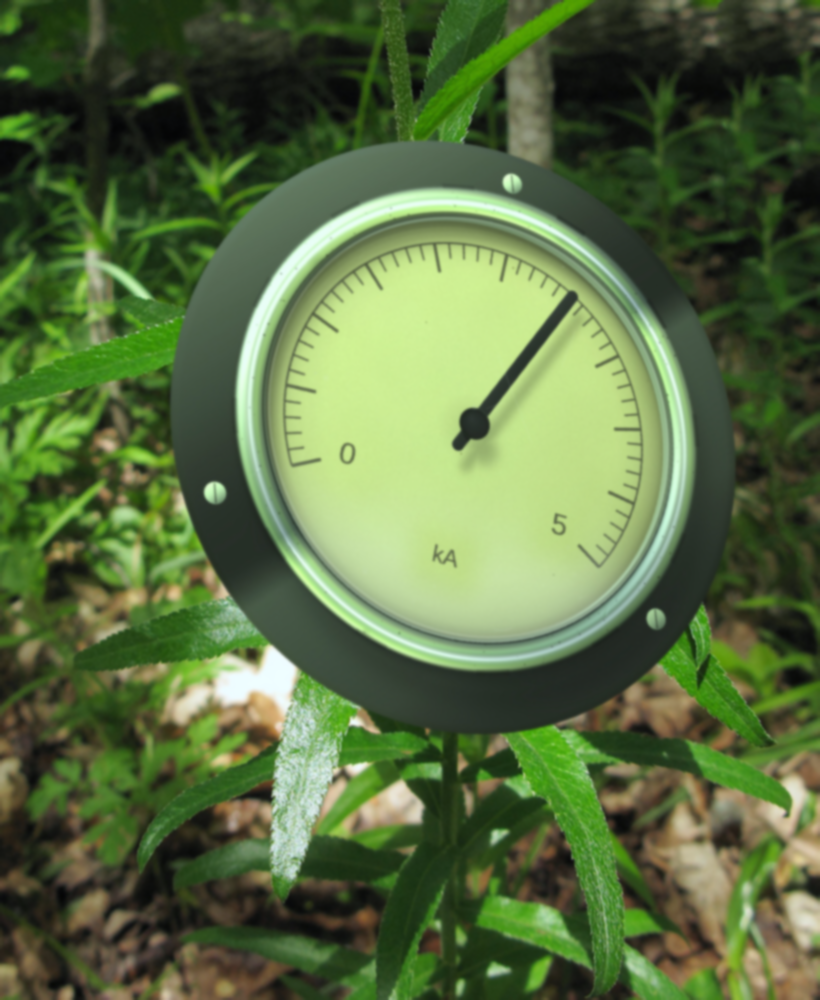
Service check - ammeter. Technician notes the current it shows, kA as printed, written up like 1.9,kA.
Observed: 3,kA
